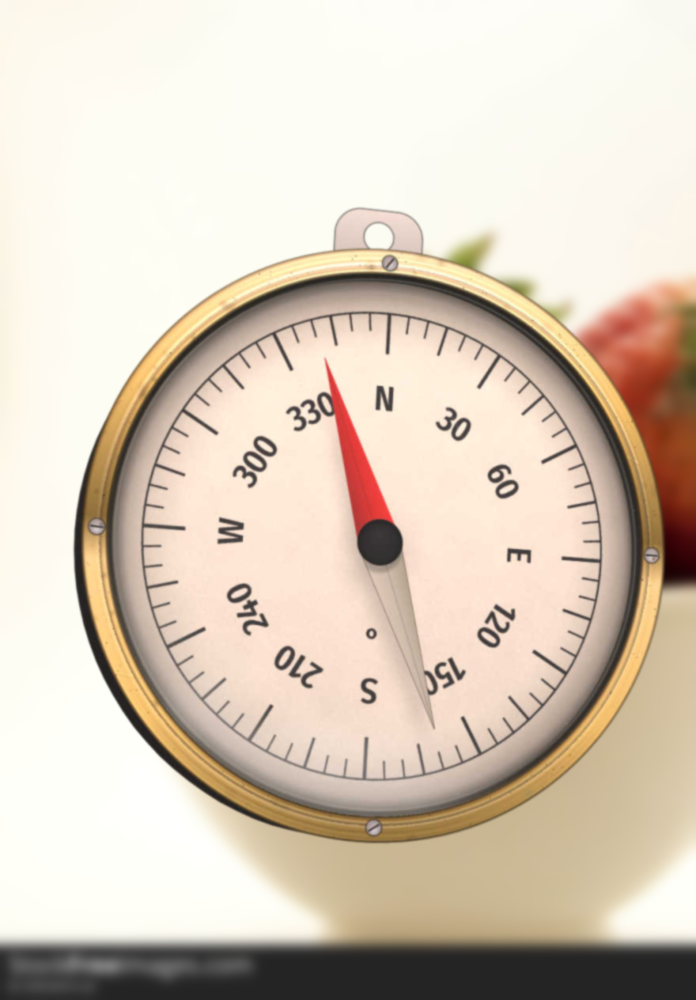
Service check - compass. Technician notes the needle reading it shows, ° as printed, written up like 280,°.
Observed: 340,°
